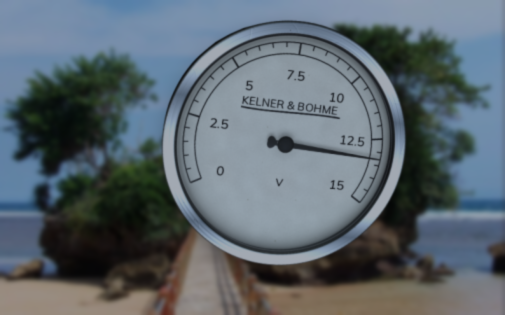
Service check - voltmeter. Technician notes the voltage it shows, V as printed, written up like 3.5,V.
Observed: 13.25,V
